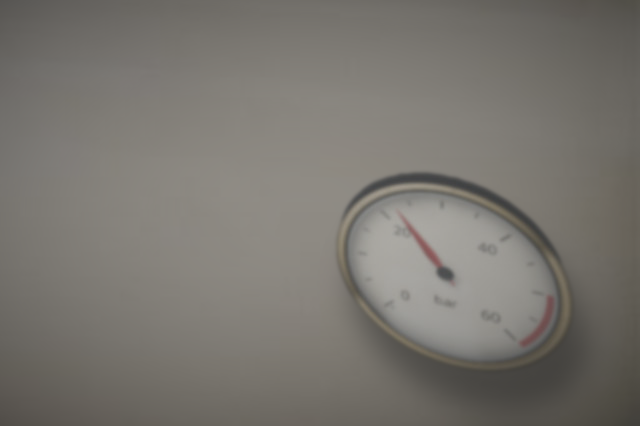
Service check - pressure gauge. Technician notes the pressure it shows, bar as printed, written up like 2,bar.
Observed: 22.5,bar
